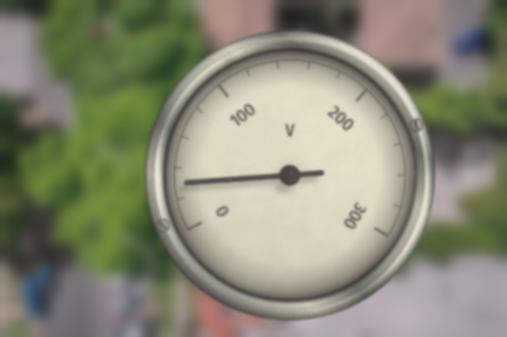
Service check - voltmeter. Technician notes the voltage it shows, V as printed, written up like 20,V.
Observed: 30,V
